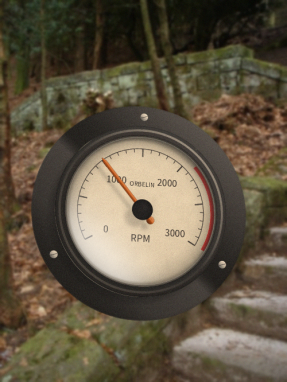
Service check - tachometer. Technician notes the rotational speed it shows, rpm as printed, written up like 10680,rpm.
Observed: 1000,rpm
